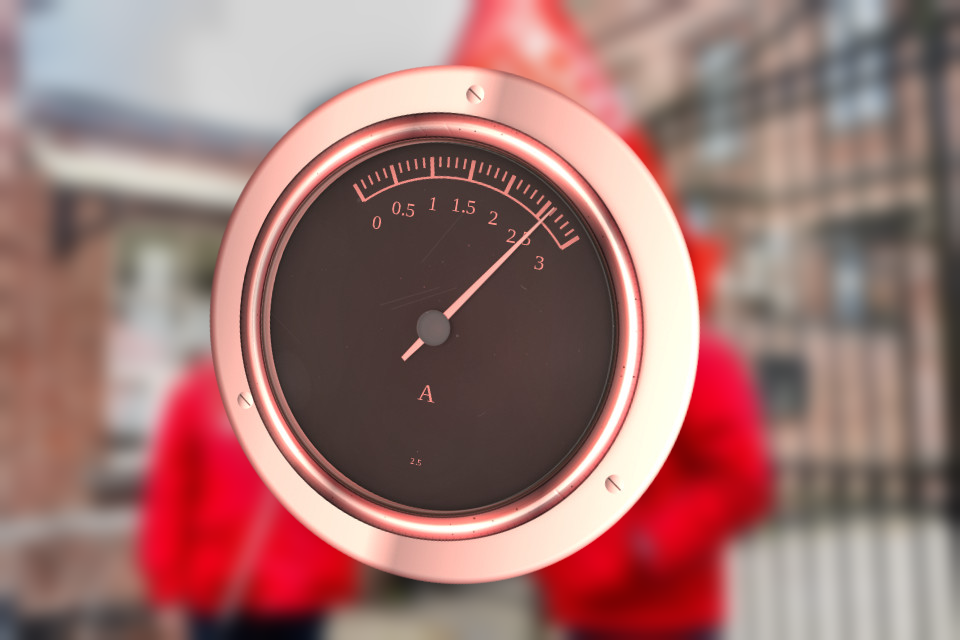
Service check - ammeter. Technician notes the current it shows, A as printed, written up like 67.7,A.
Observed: 2.6,A
